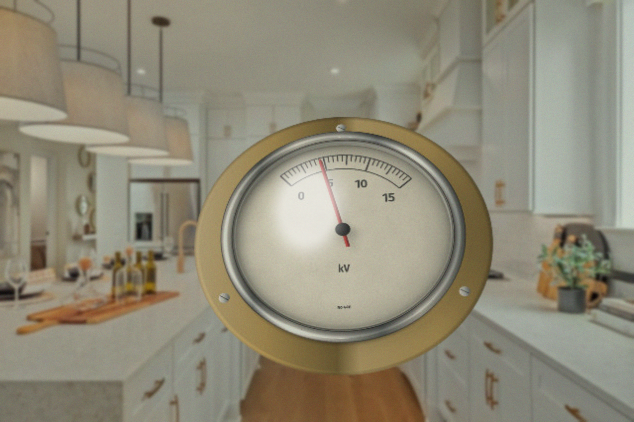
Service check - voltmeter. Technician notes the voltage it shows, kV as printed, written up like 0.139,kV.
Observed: 4.5,kV
